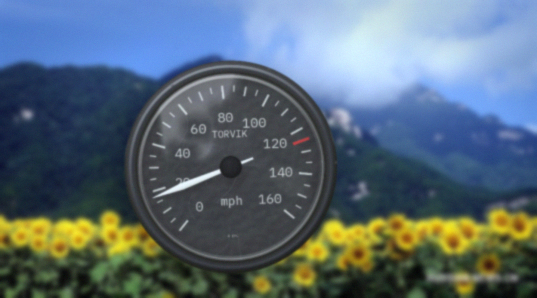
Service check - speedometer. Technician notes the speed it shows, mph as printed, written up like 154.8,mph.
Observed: 17.5,mph
